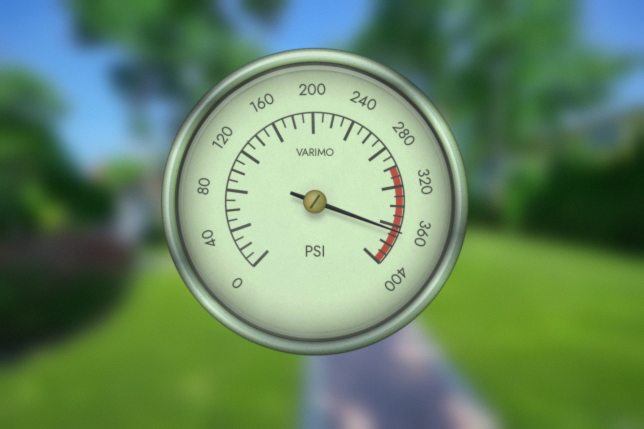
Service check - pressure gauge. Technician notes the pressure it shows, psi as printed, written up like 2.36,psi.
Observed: 365,psi
